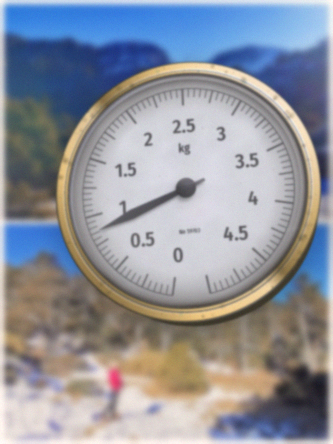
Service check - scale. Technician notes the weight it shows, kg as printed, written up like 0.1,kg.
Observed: 0.85,kg
